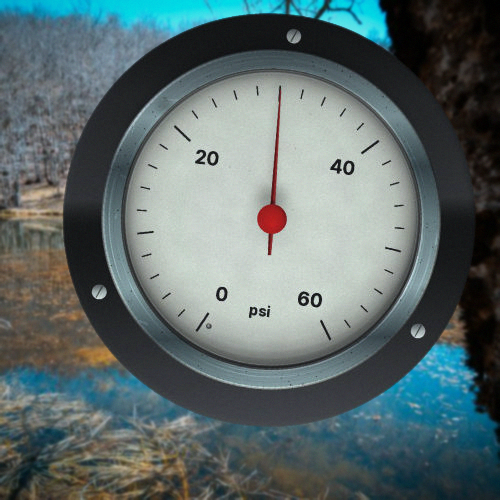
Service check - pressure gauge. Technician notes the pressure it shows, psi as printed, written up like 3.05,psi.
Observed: 30,psi
